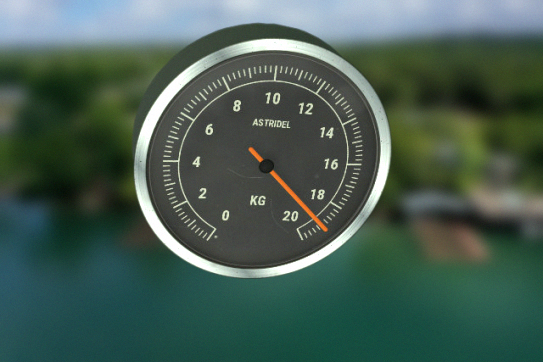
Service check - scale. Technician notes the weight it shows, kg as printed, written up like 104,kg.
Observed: 19,kg
